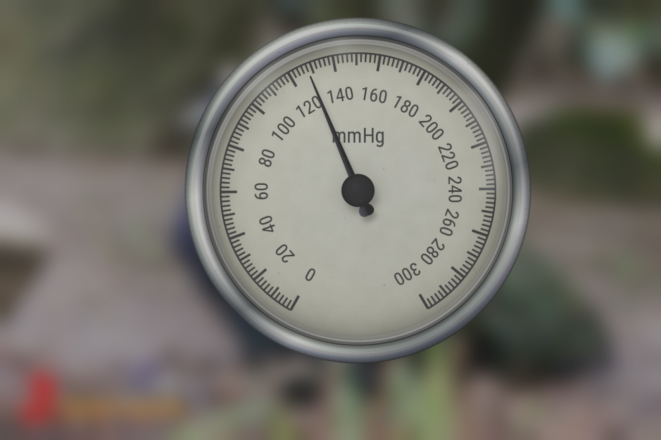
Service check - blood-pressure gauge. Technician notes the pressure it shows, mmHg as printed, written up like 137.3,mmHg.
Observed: 128,mmHg
